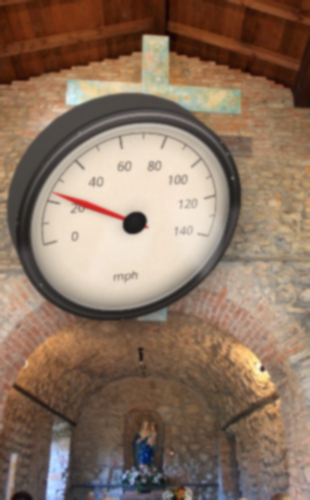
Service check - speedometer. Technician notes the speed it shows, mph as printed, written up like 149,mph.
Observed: 25,mph
